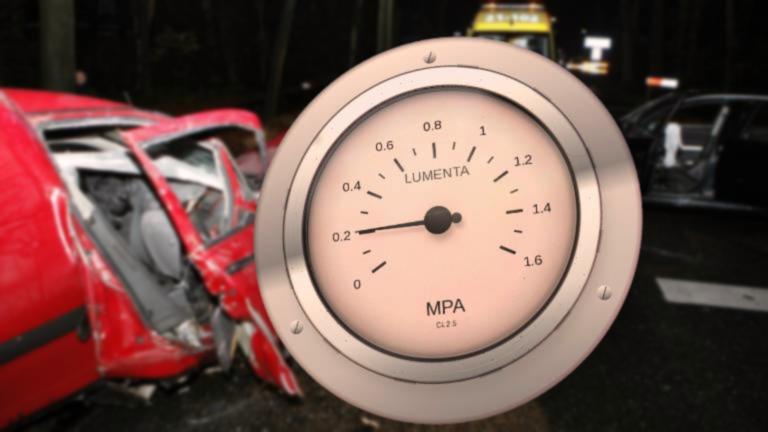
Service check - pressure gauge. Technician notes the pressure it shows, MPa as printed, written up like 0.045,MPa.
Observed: 0.2,MPa
